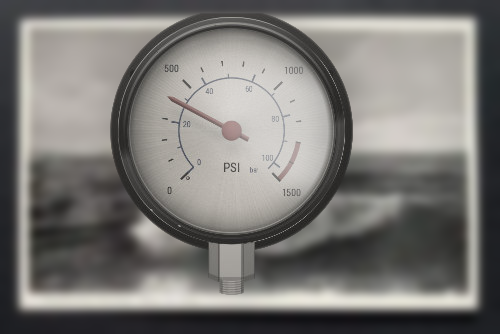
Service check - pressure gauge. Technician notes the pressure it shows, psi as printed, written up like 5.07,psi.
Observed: 400,psi
